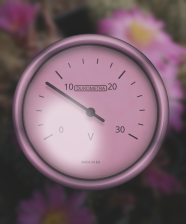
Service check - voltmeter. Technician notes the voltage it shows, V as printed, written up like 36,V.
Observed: 8,V
